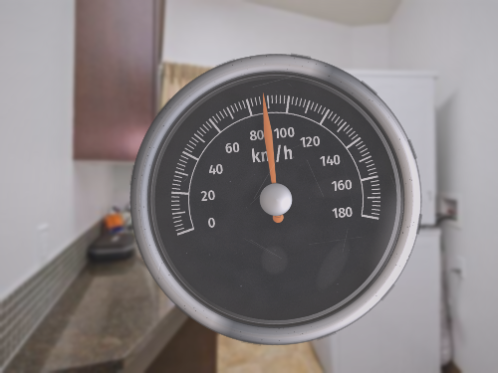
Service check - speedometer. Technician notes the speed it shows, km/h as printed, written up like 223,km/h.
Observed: 88,km/h
